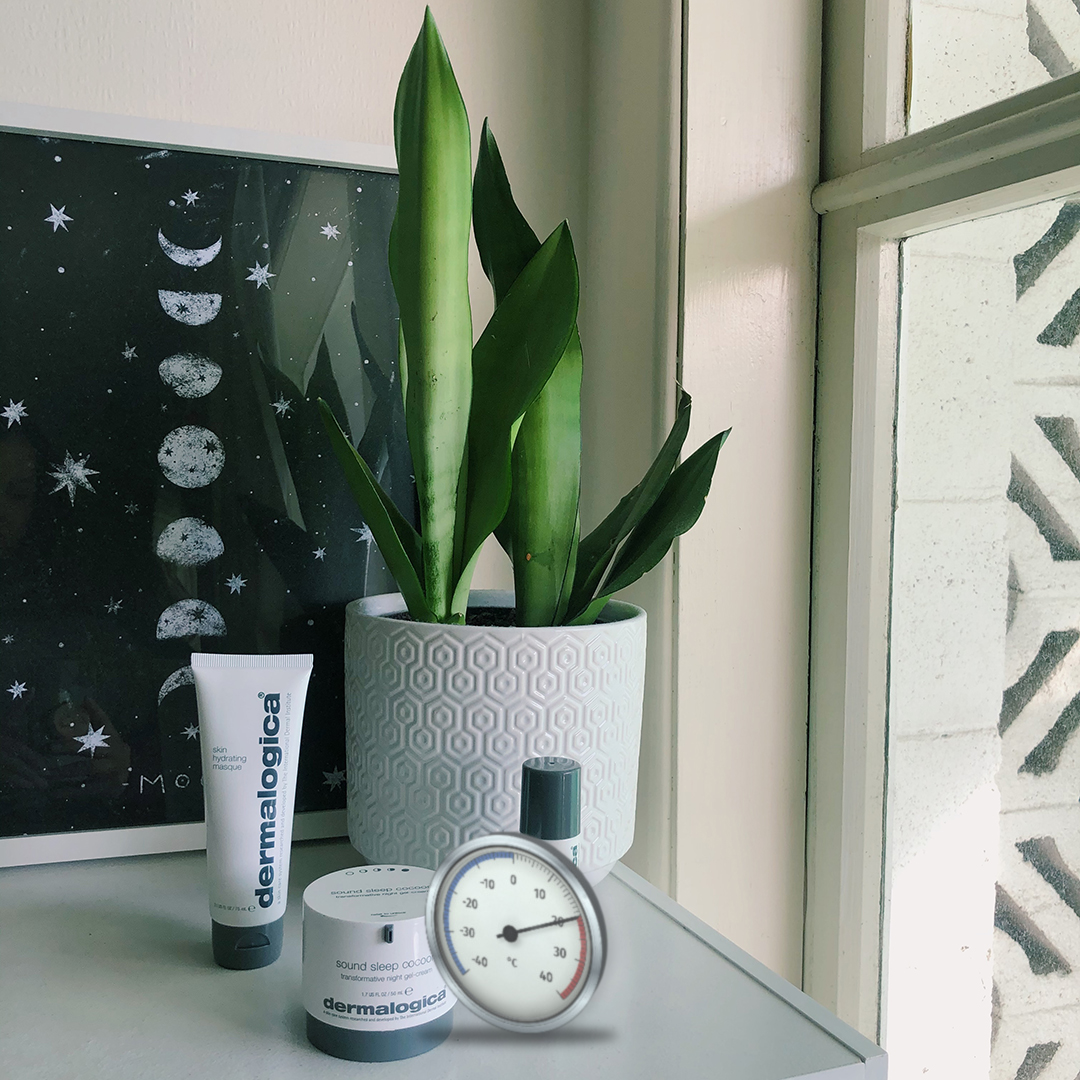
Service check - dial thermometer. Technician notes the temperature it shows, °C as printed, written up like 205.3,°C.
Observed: 20,°C
